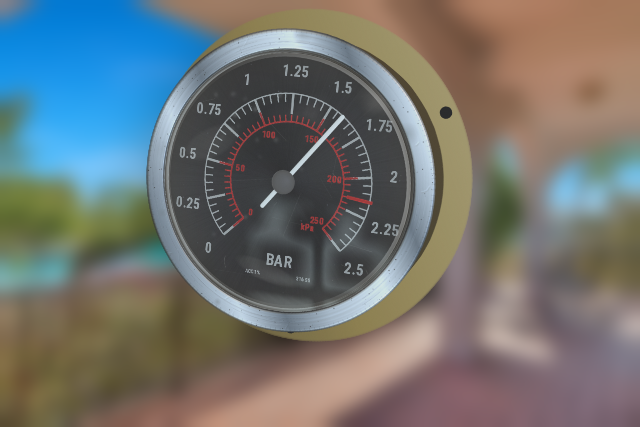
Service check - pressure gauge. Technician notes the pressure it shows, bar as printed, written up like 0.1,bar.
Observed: 1.6,bar
